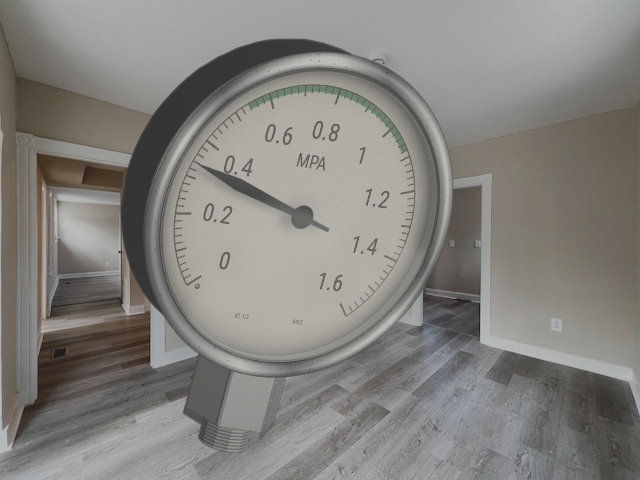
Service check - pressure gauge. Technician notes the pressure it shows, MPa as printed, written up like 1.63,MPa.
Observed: 0.34,MPa
